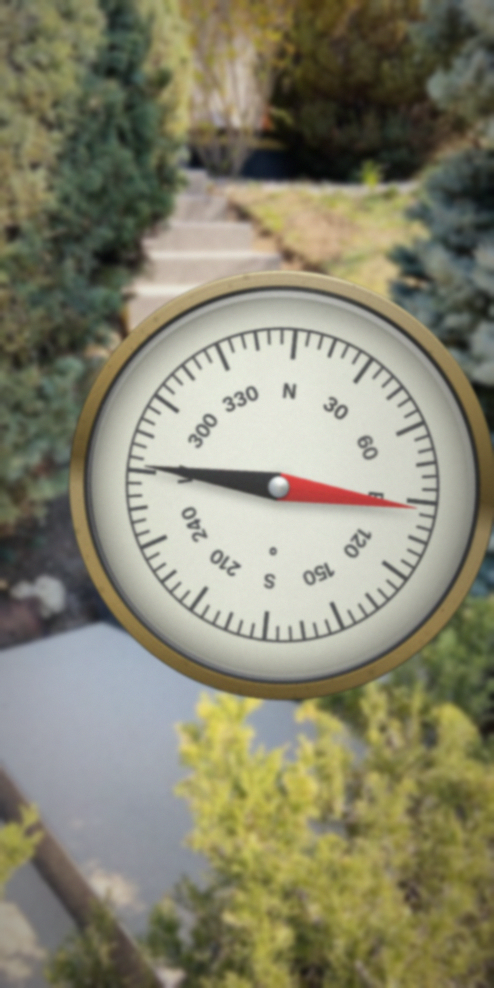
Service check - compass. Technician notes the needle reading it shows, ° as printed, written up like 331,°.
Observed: 92.5,°
